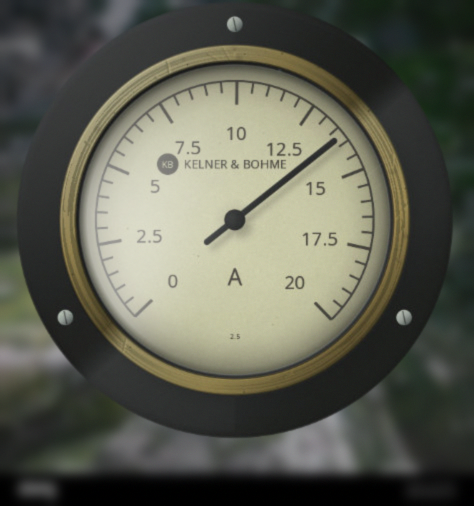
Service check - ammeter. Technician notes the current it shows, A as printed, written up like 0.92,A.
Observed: 13.75,A
